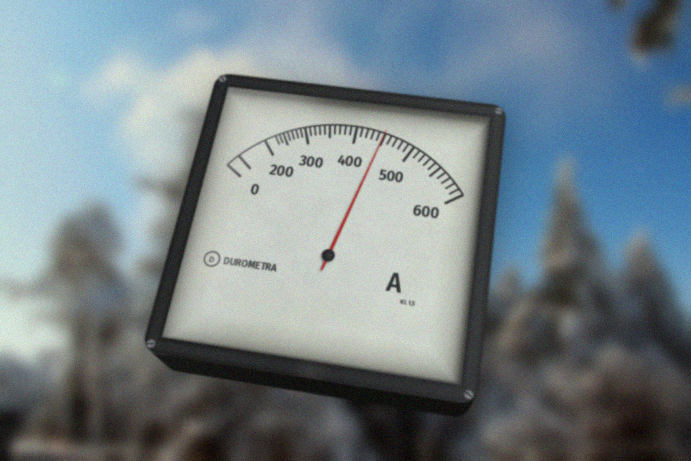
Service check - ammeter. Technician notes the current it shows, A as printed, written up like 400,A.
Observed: 450,A
